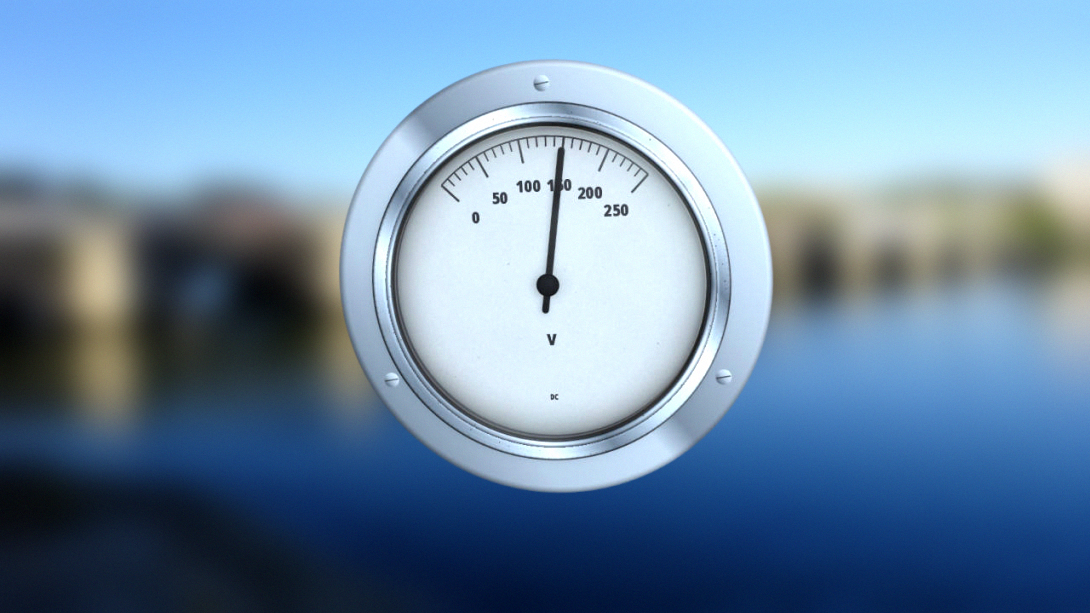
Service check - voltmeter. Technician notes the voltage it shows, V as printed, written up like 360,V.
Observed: 150,V
